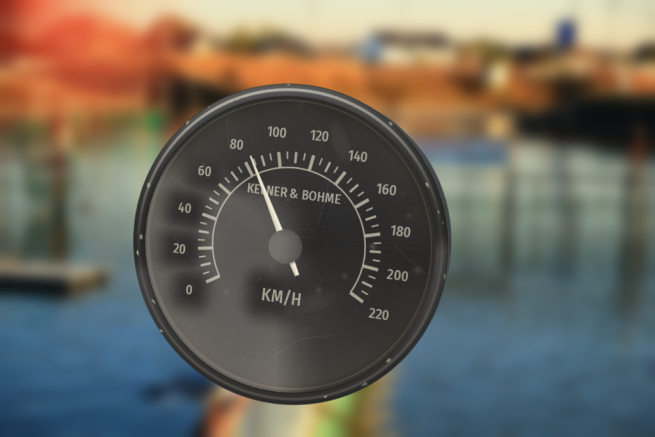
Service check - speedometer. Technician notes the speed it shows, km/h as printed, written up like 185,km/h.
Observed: 85,km/h
